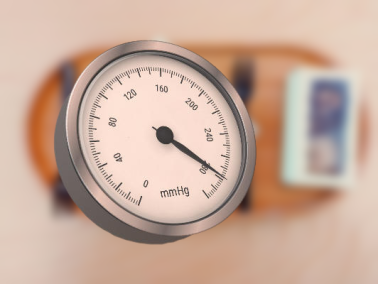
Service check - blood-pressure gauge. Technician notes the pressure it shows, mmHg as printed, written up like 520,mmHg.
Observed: 280,mmHg
